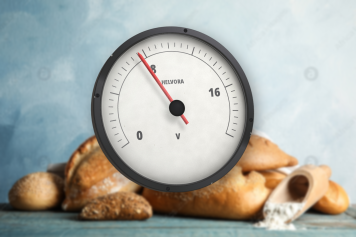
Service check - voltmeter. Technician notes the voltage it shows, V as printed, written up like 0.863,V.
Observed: 7.5,V
